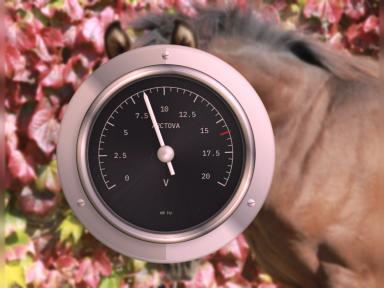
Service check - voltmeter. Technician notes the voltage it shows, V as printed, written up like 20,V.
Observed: 8.5,V
